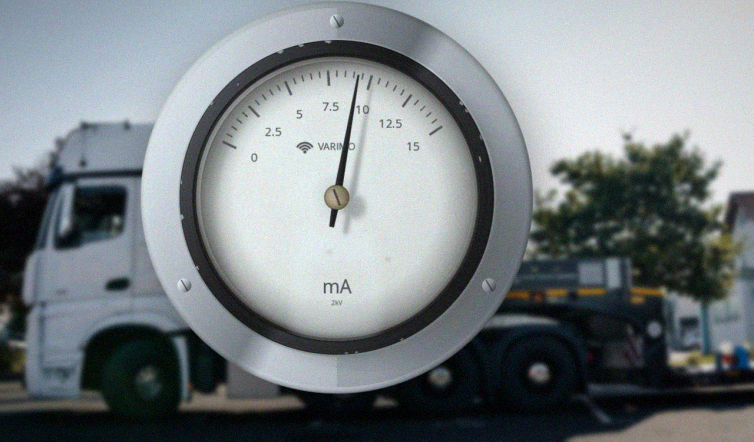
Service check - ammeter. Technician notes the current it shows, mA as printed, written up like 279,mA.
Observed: 9.25,mA
